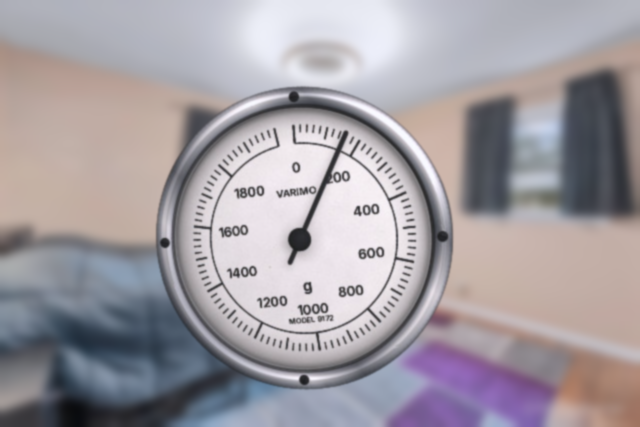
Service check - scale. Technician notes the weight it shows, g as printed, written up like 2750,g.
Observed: 160,g
